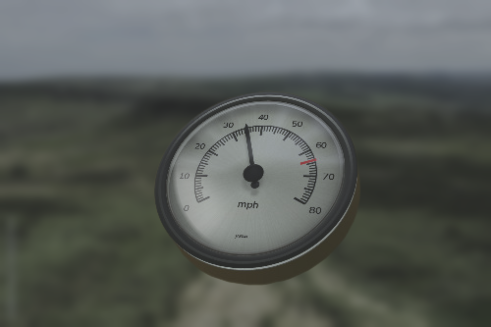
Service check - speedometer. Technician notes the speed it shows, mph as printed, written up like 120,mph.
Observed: 35,mph
